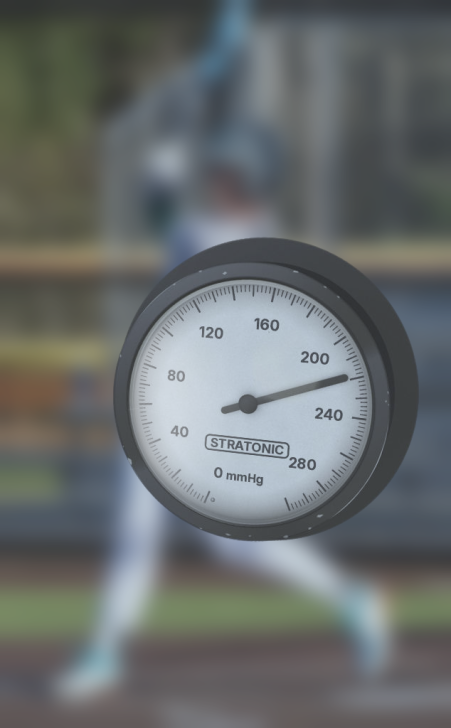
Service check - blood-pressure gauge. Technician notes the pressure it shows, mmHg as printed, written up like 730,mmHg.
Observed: 218,mmHg
